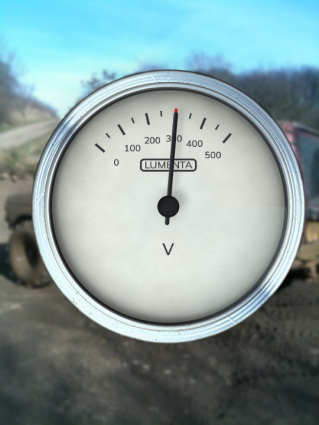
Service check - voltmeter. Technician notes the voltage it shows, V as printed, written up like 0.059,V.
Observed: 300,V
